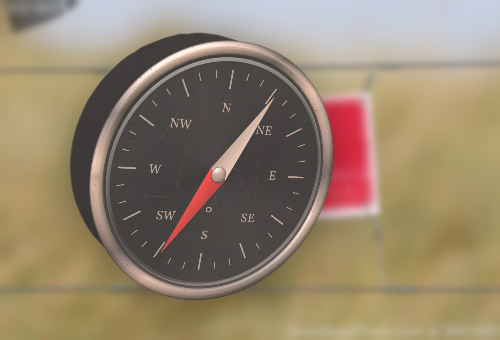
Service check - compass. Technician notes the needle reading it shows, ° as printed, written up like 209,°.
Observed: 210,°
